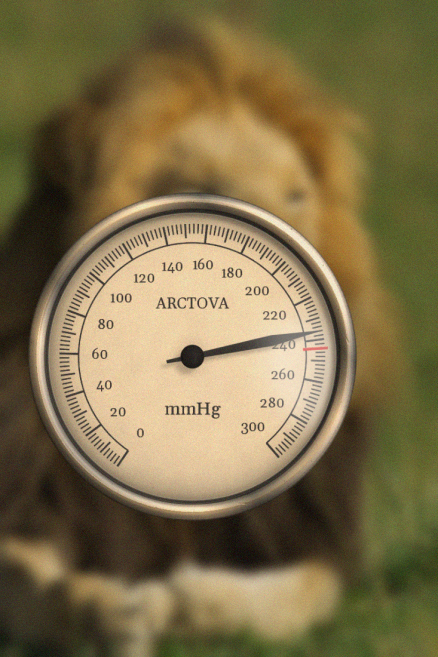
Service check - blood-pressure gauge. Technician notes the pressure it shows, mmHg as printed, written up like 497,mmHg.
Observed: 236,mmHg
